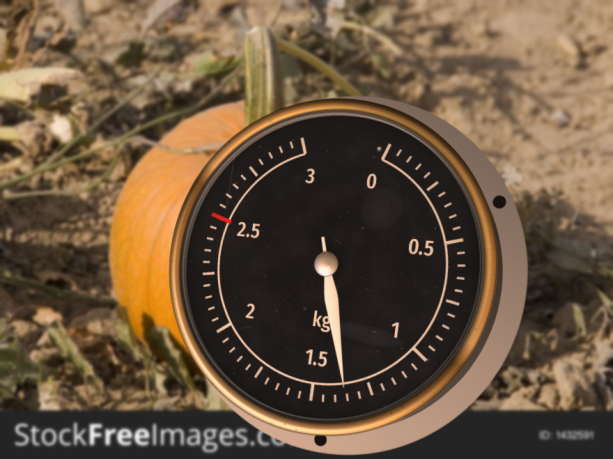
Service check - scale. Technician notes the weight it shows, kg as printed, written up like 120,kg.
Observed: 1.35,kg
